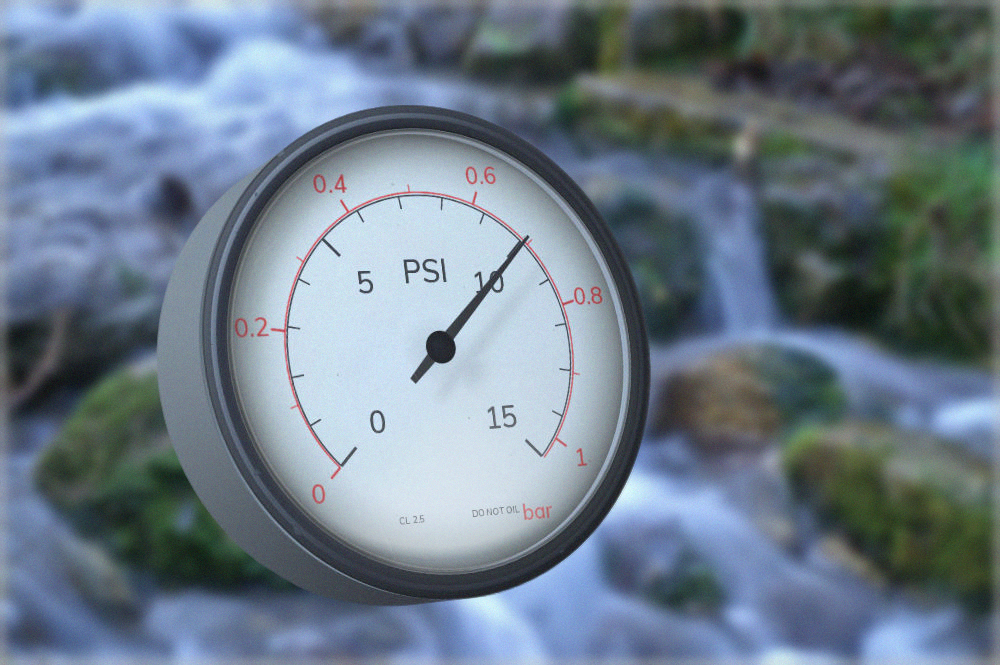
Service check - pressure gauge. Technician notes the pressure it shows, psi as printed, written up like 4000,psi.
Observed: 10,psi
